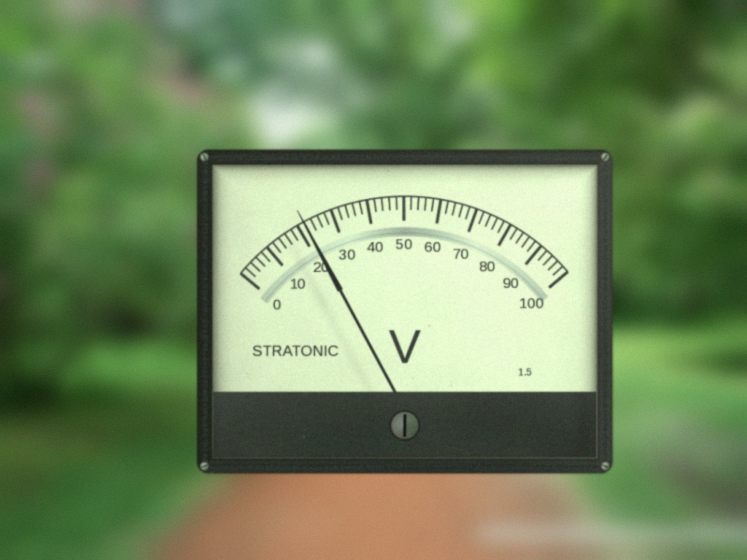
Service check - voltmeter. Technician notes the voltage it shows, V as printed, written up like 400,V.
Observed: 22,V
